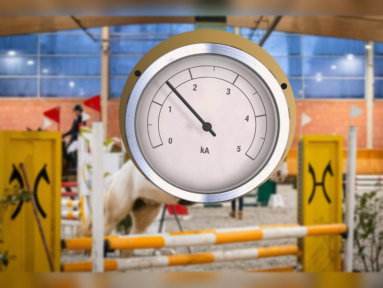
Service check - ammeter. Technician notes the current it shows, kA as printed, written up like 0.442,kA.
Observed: 1.5,kA
